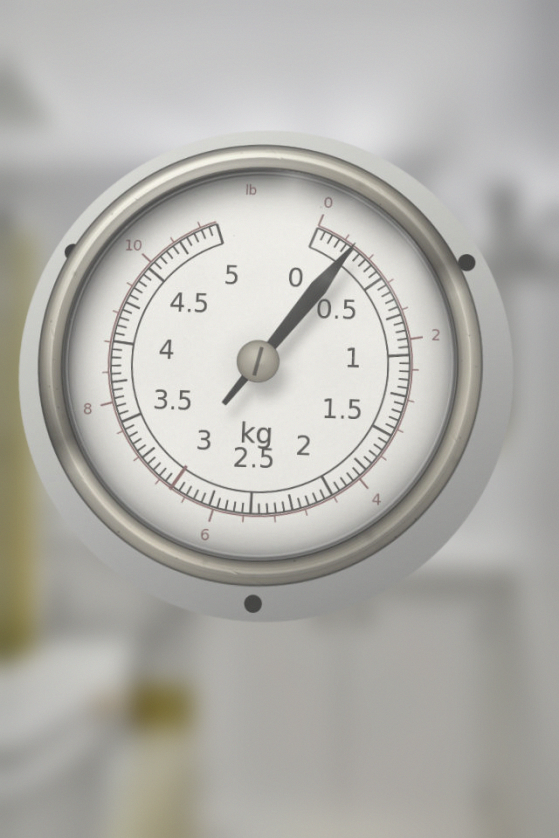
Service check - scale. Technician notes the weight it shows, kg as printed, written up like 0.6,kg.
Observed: 0.25,kg
